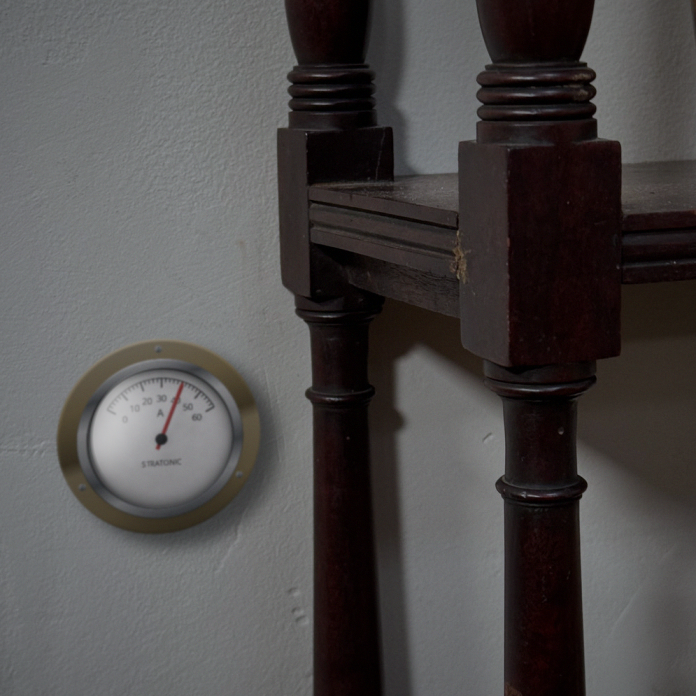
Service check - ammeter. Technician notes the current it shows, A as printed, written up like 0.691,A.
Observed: 40,A
